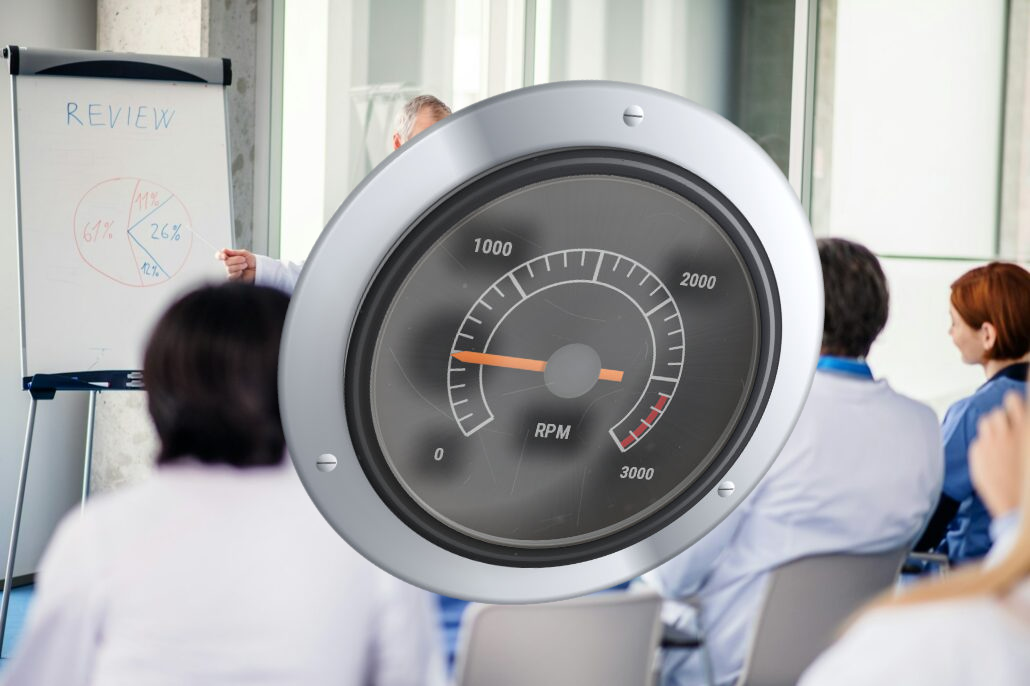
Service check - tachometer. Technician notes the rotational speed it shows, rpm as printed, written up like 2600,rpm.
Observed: 500,rpm
